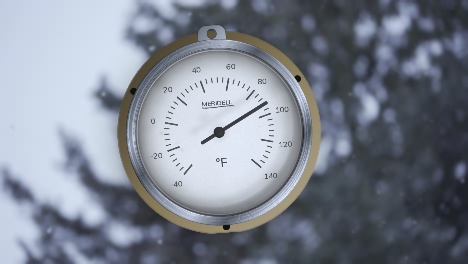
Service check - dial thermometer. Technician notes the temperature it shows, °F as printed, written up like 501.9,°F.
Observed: 92,°F
